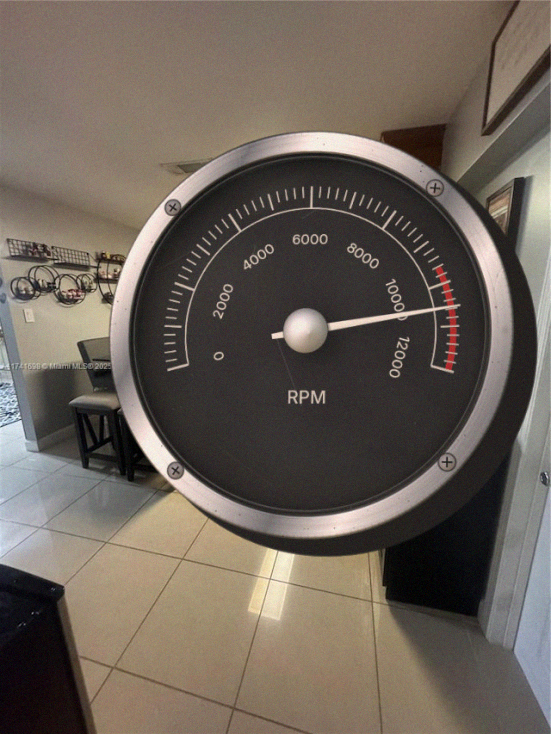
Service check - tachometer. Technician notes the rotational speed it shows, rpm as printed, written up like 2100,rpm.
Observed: 10600,rpm
